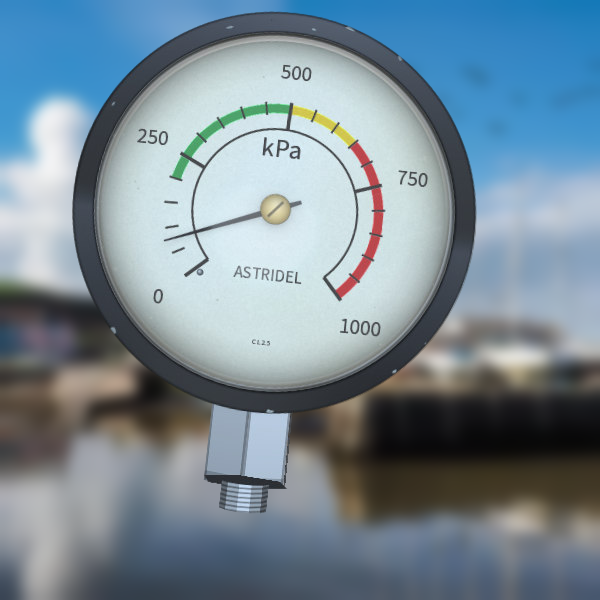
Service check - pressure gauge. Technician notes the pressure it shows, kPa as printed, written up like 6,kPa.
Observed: 75,kPa
